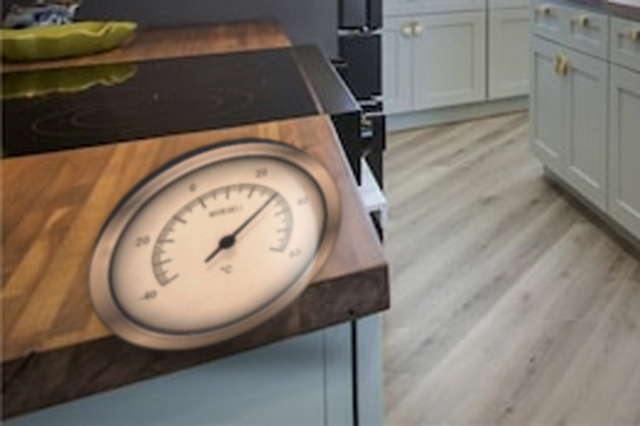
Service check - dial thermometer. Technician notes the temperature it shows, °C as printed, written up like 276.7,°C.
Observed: 30,°C
